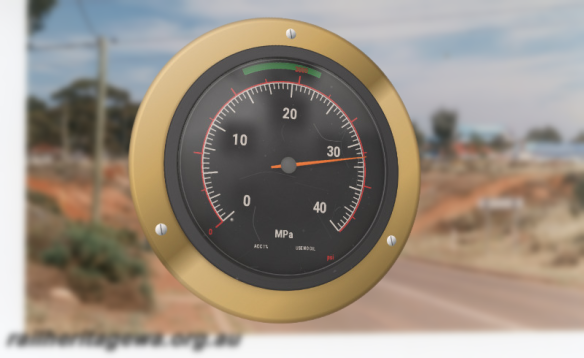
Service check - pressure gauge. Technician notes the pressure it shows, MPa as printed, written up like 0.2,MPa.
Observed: 31.5,MPa
